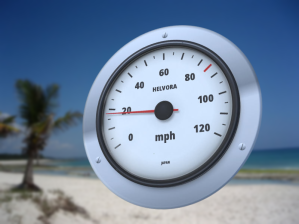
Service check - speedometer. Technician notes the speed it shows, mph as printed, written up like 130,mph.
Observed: 17.5,mph
